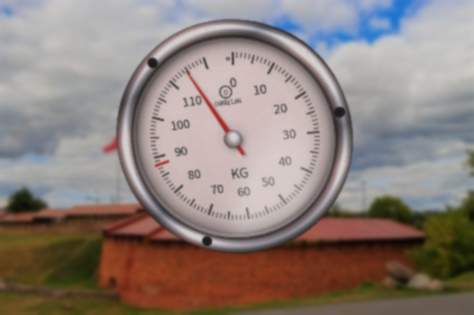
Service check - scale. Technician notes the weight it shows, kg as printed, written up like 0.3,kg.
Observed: 115,kg
